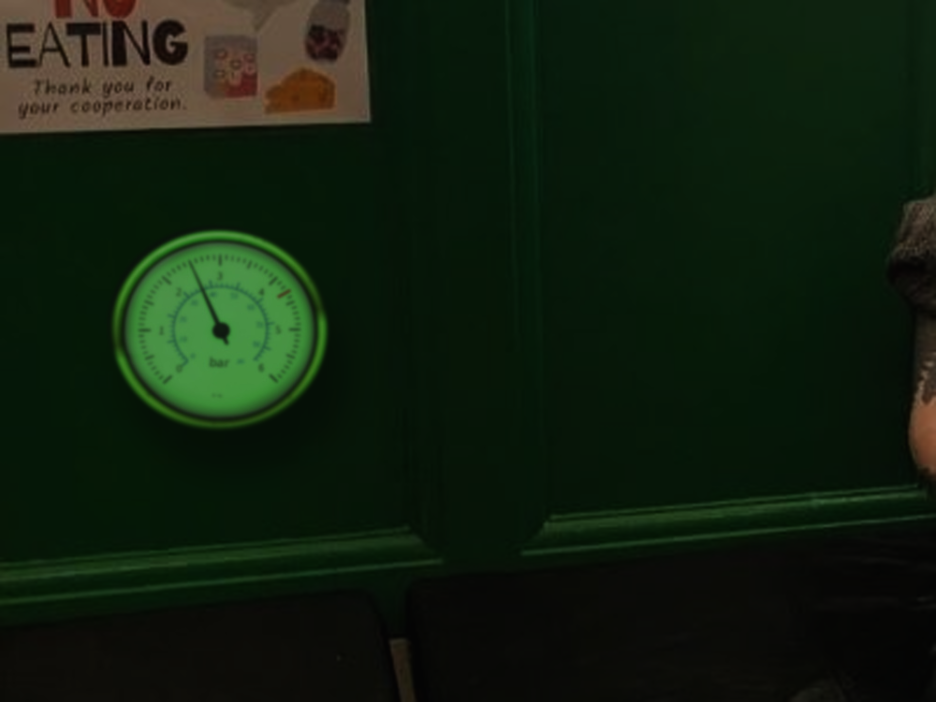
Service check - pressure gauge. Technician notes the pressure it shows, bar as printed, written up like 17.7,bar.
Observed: 2.5,bar
